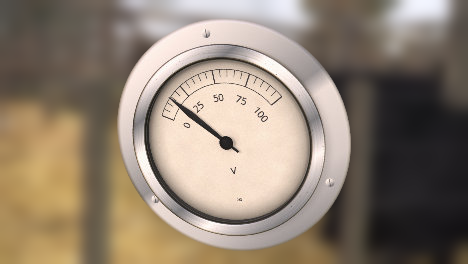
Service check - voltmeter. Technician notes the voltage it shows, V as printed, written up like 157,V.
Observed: 15,V
